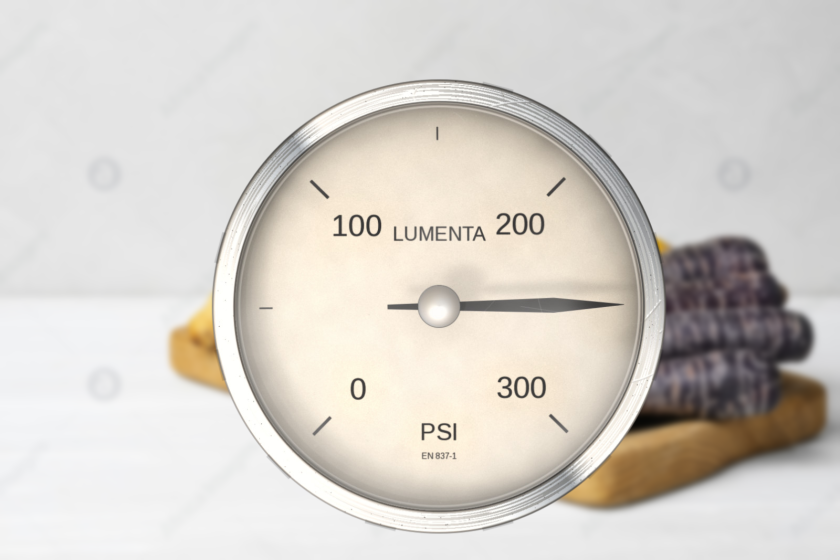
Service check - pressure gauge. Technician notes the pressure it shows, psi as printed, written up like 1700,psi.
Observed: 250,psi
